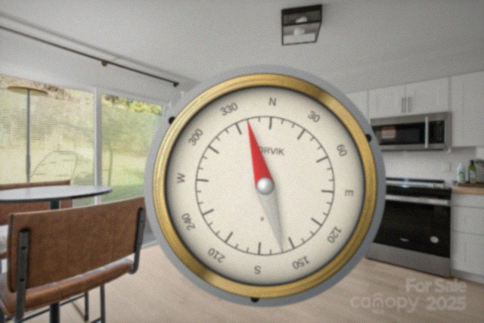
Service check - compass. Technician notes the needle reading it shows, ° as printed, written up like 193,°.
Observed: 340,°
